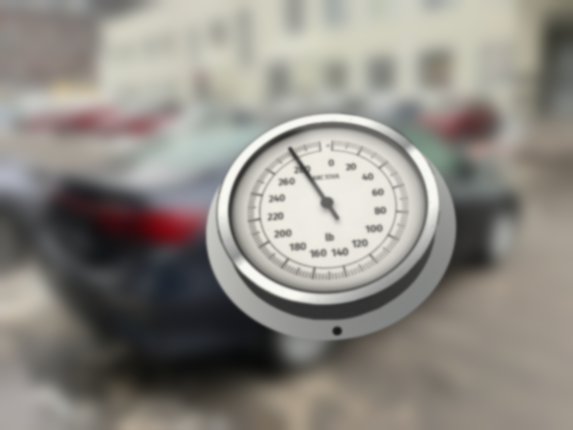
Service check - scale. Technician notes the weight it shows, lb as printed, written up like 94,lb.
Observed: 280,lb
